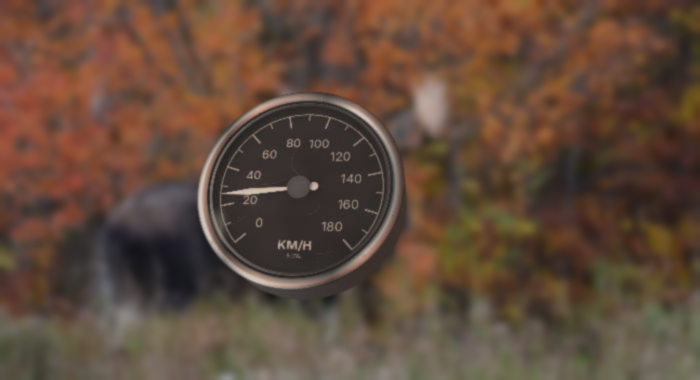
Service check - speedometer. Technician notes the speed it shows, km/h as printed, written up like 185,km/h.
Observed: 25,km/h
